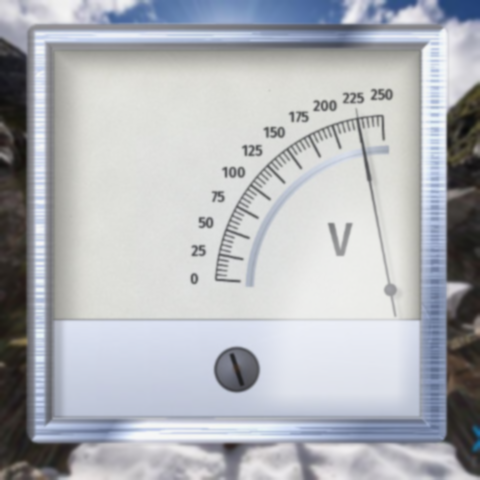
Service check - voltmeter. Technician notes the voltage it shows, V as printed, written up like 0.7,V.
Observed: 225,V
